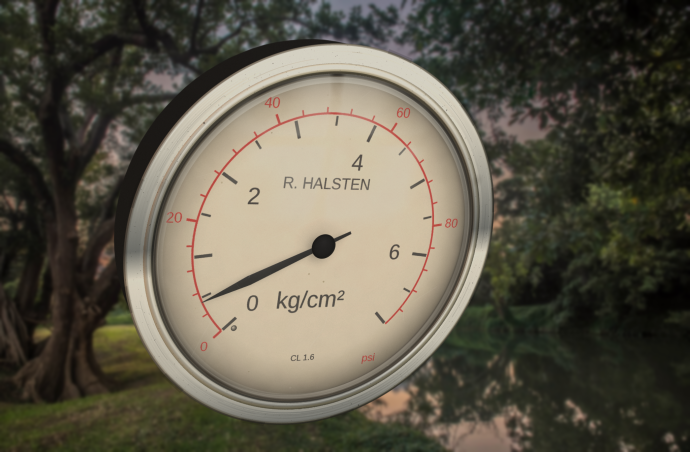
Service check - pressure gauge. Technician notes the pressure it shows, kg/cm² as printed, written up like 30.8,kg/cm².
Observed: 0.5,kg/cm²
